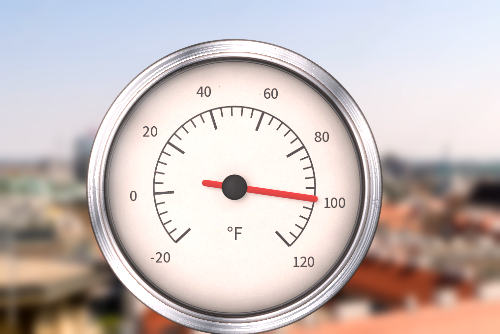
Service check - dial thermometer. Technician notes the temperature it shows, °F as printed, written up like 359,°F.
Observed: 100,°F
